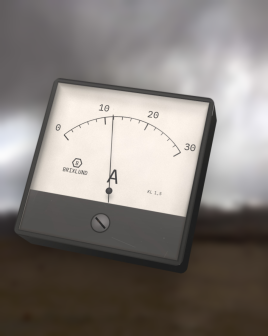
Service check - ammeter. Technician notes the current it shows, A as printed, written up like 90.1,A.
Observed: 12,A
